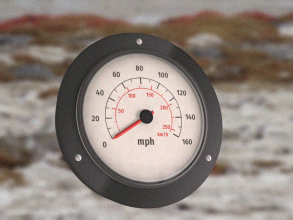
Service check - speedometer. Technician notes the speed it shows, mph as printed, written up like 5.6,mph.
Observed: 0,mph
